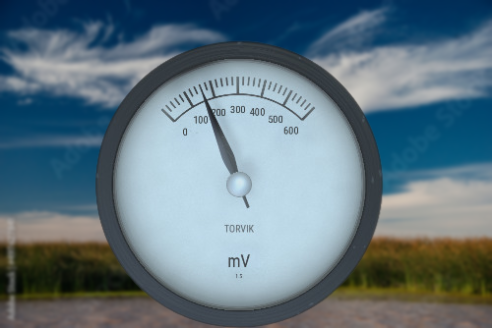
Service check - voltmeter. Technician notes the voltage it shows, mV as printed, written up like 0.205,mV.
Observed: 160,mV
